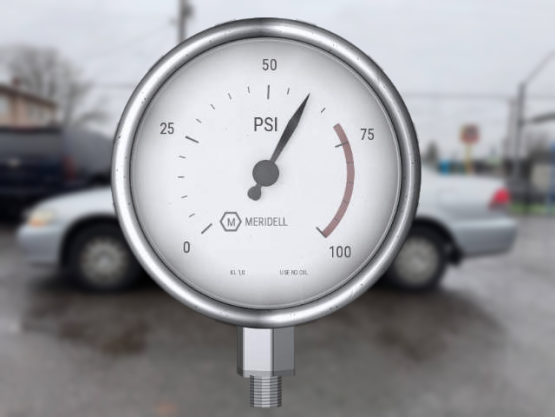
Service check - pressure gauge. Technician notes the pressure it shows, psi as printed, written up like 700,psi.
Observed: 60,psi
